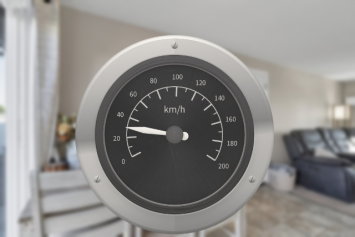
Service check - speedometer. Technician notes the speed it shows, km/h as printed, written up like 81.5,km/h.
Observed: 30,km/h
